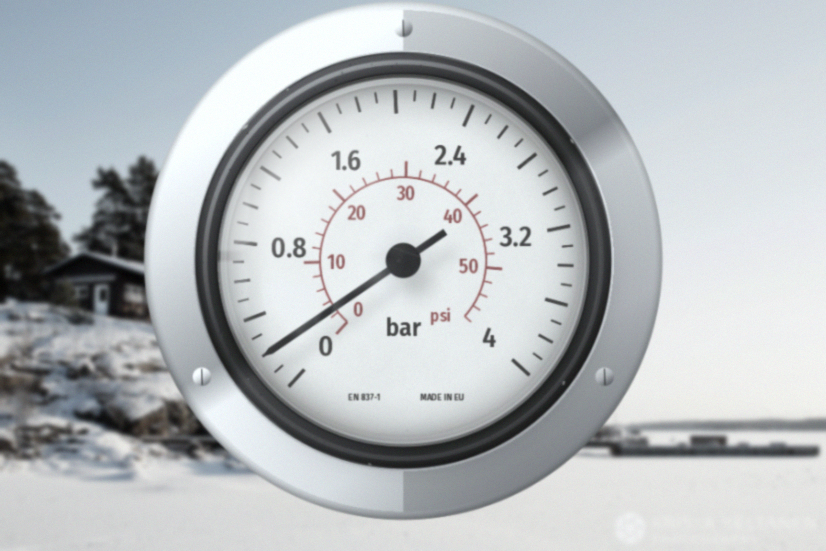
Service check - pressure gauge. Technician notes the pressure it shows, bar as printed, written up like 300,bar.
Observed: 0.2,bar
